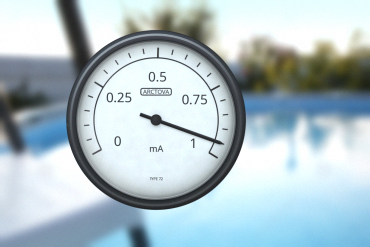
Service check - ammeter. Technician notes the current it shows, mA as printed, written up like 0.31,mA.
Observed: 0.95,mA
